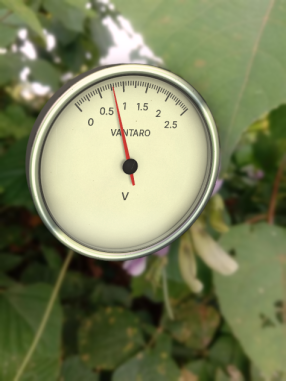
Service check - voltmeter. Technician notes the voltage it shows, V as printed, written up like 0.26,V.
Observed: 0.75,V
